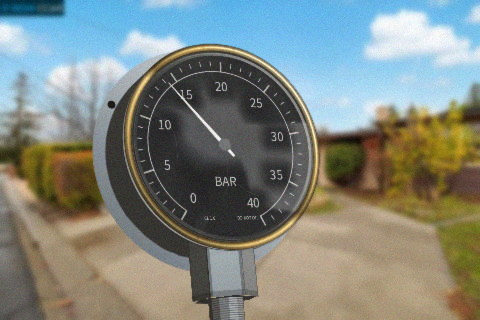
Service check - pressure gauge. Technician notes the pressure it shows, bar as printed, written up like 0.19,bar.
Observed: 14,bar
